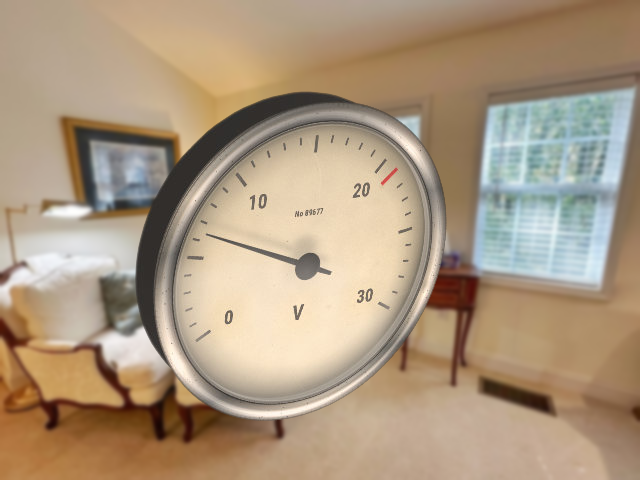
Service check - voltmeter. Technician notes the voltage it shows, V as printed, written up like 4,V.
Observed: 6.5,V
